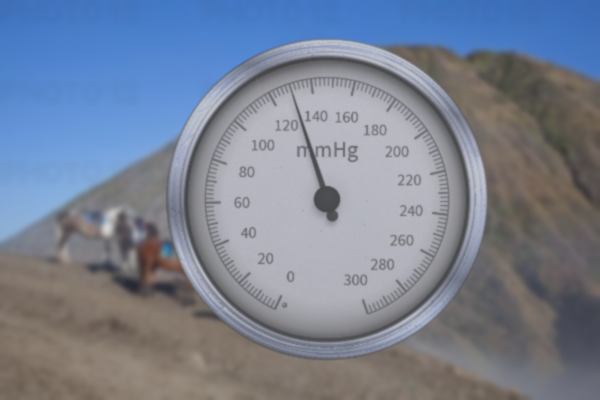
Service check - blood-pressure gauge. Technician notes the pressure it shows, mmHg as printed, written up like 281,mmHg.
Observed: 130,mmHg
